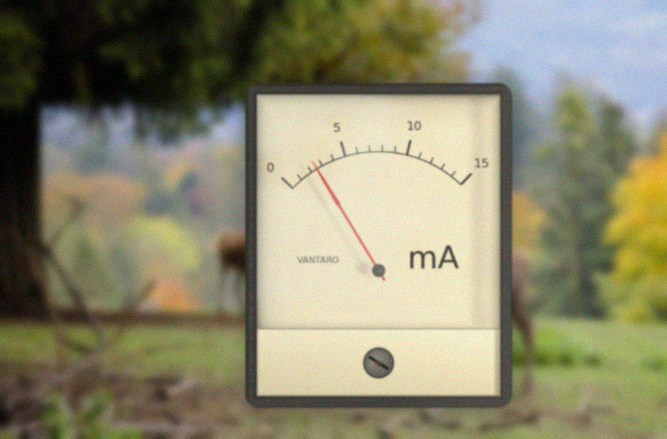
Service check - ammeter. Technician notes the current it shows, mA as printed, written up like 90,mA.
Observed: 2.5,mA
